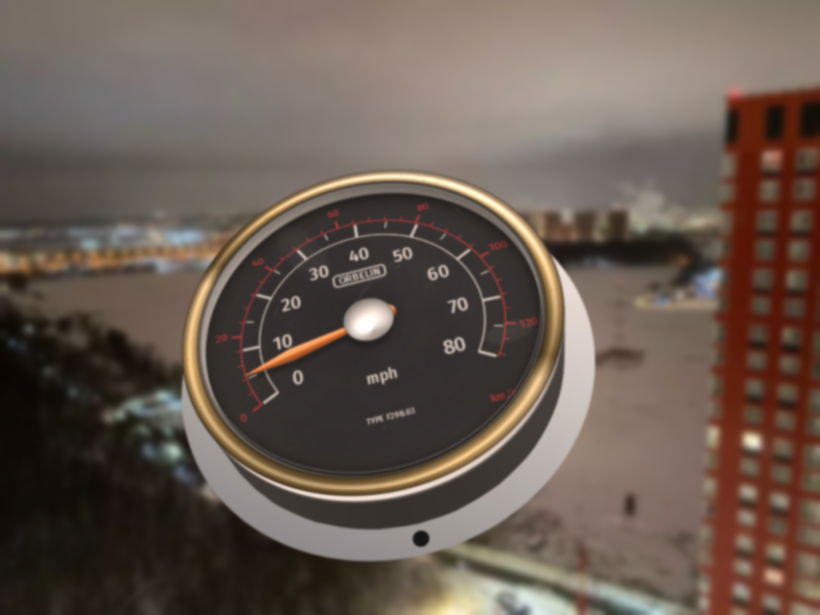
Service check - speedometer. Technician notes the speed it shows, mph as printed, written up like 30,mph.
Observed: 5,mph
